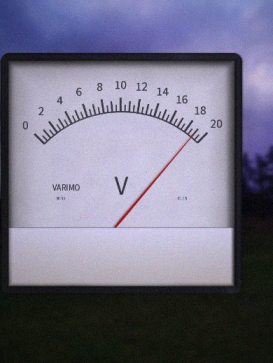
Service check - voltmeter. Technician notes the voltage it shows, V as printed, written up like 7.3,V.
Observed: 19,V
